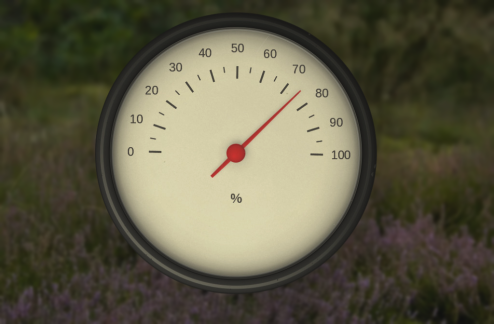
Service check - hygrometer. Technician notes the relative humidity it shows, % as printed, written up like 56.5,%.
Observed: 75,%
